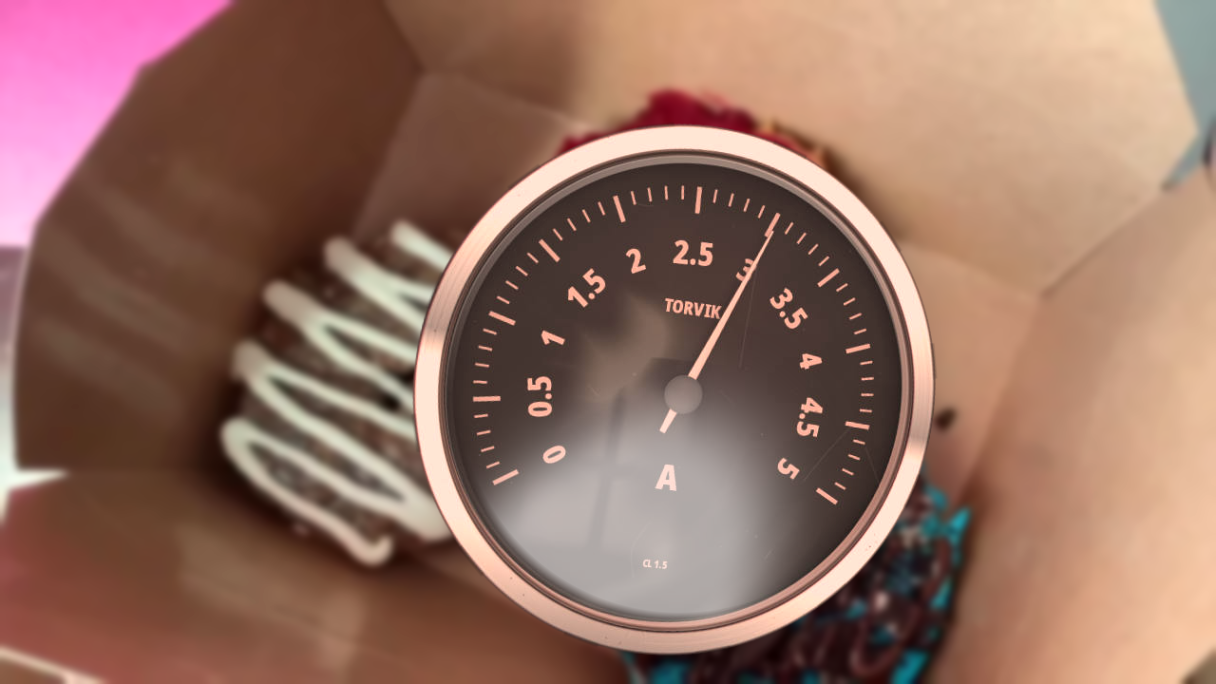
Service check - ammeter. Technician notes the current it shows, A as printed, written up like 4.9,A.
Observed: 3,A
